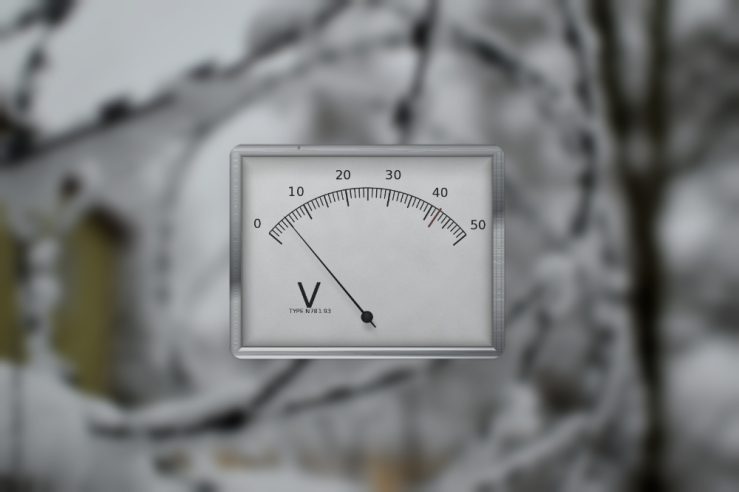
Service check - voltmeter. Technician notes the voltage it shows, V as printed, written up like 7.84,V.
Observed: 5,V
